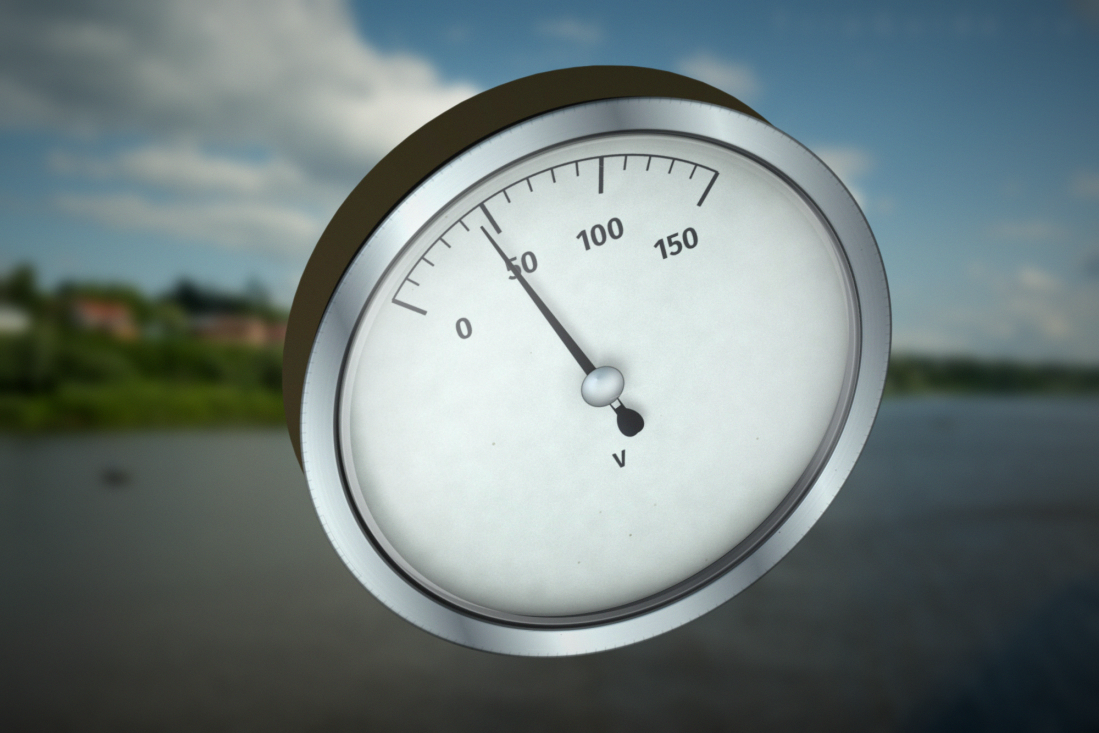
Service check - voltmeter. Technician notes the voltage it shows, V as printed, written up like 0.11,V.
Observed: 45,V
